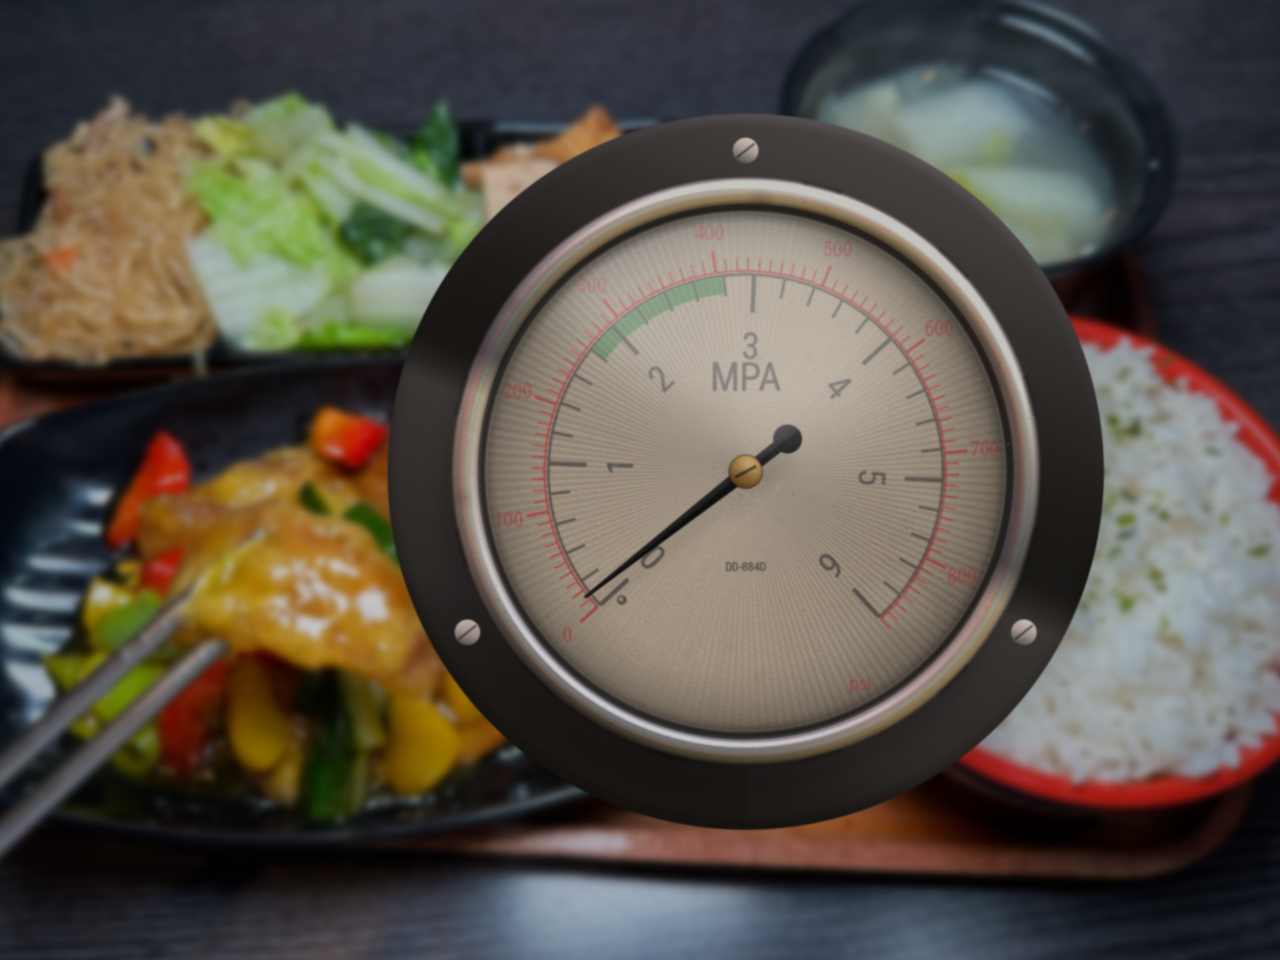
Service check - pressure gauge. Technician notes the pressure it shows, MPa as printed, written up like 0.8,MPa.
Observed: 0.1,MPa
